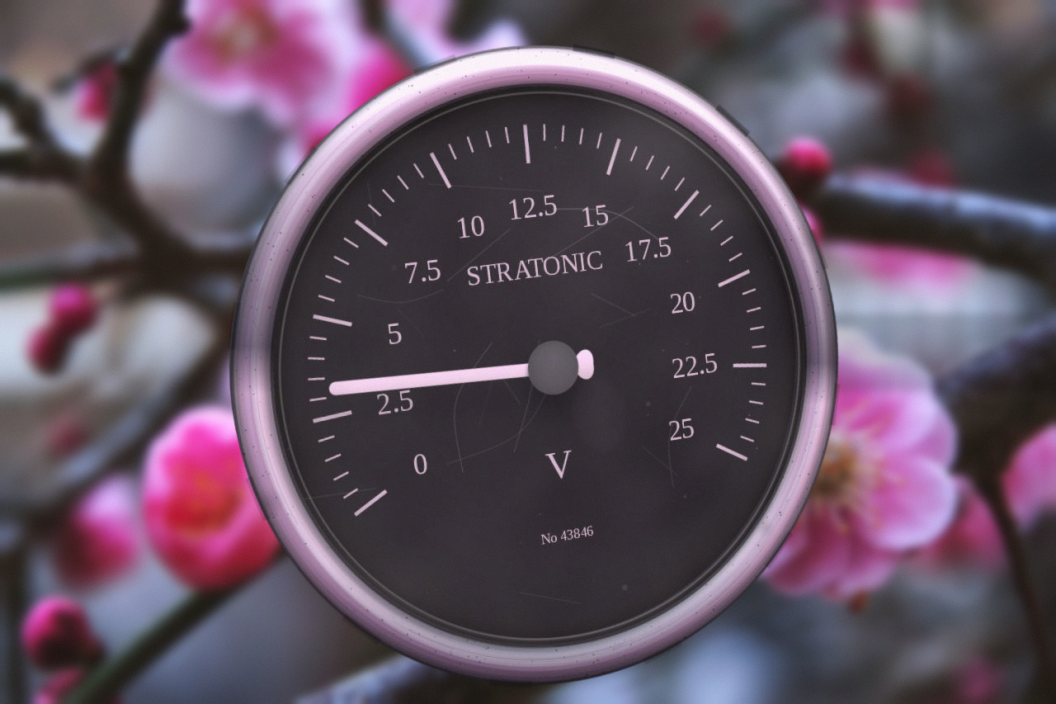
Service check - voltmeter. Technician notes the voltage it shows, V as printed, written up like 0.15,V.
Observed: 3.25,V
